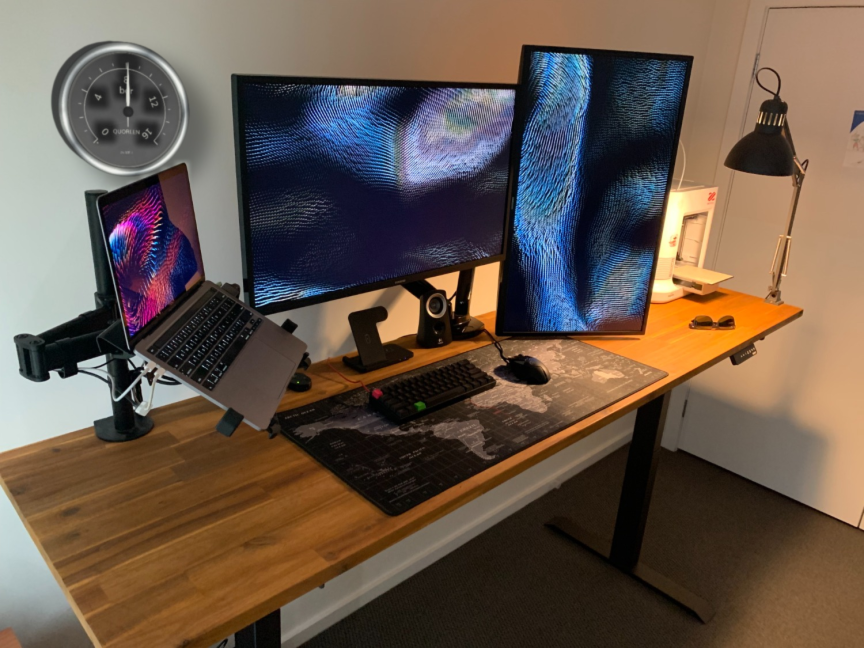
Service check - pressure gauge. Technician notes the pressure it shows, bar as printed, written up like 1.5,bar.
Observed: 8,bar
